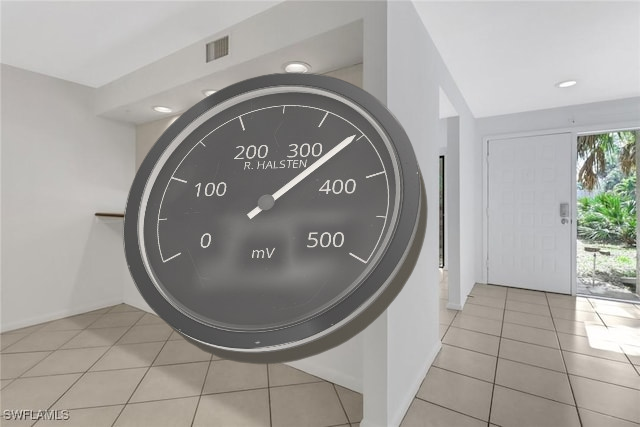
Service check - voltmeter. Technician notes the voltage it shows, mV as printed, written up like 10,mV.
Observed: 350,mV
